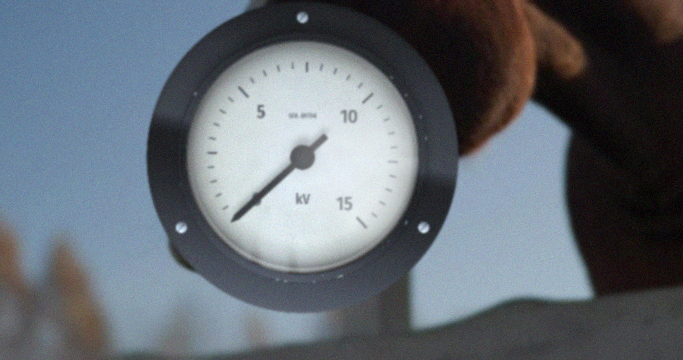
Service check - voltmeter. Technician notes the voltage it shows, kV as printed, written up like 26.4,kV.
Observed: 0,kV
